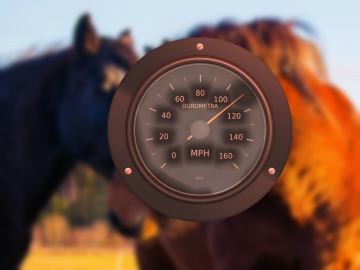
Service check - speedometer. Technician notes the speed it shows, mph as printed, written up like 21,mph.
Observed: 110,mph
